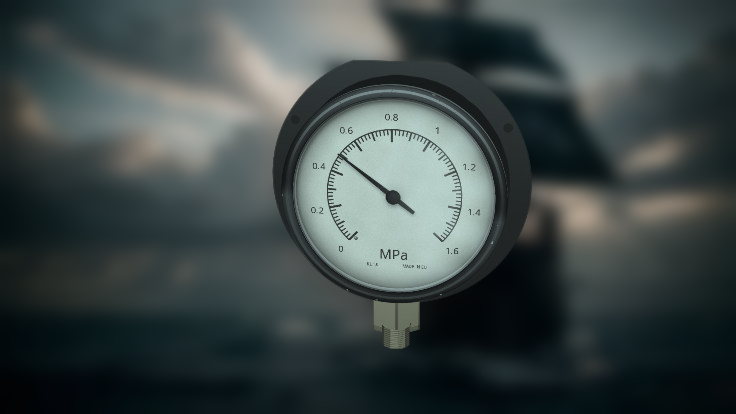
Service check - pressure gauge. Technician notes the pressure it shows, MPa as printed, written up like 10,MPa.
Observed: 0.5,MPa
